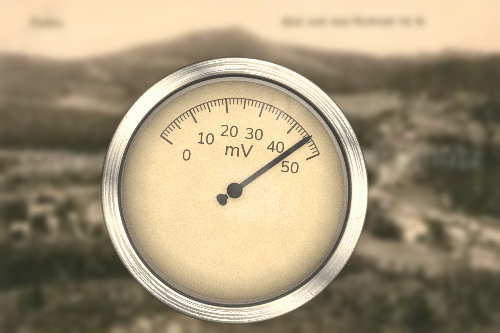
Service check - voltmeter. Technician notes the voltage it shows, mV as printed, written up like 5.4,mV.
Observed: 45,mV
